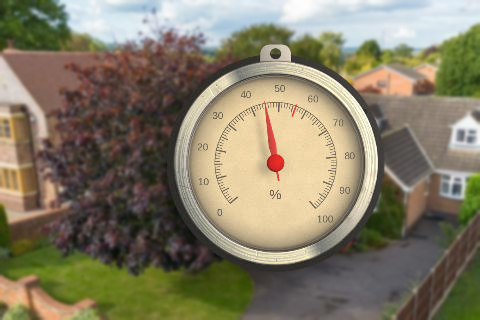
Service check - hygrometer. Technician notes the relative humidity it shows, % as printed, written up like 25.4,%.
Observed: 45,%
